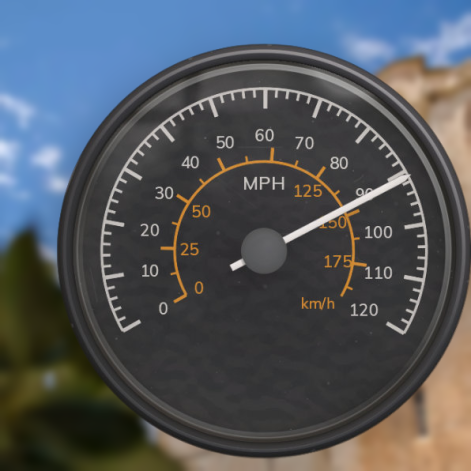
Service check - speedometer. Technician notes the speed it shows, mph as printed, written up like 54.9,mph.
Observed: 91,mph
